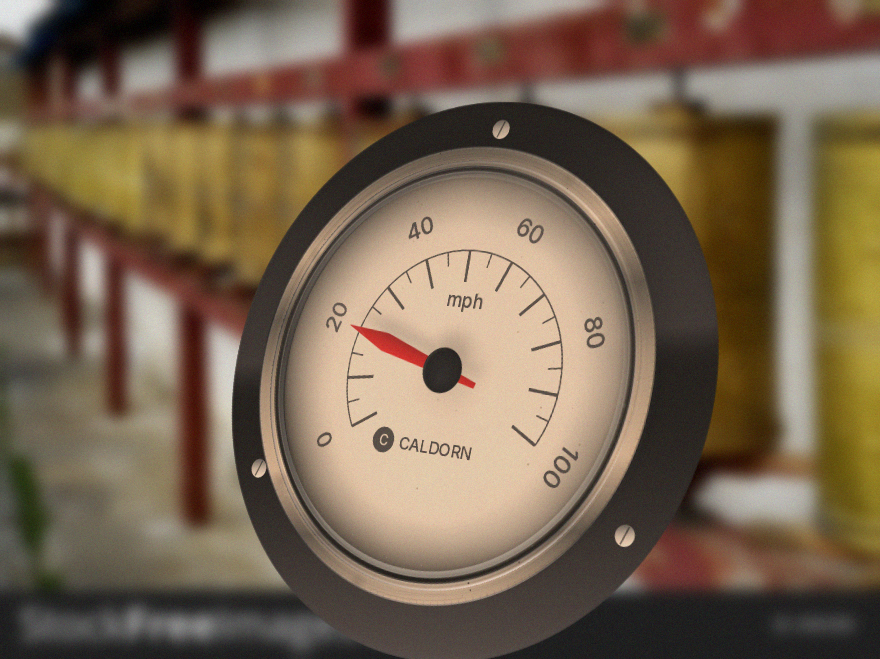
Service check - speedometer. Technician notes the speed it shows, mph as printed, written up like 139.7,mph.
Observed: 20,mph
